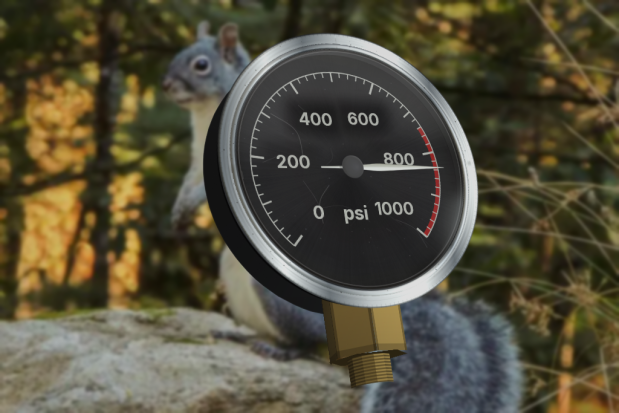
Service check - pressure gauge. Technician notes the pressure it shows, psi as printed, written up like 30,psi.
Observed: 840,psi
